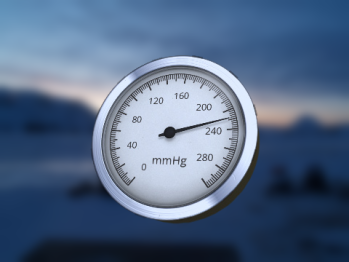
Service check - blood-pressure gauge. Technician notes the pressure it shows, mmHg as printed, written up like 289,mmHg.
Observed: 230,mmHg
